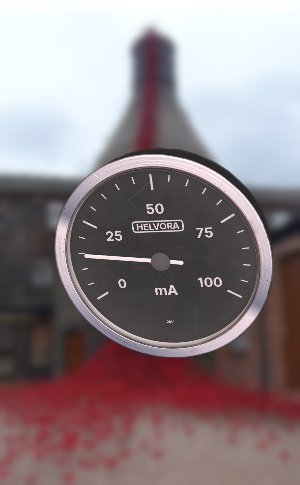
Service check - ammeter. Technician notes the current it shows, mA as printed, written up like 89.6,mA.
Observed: 15,mA
